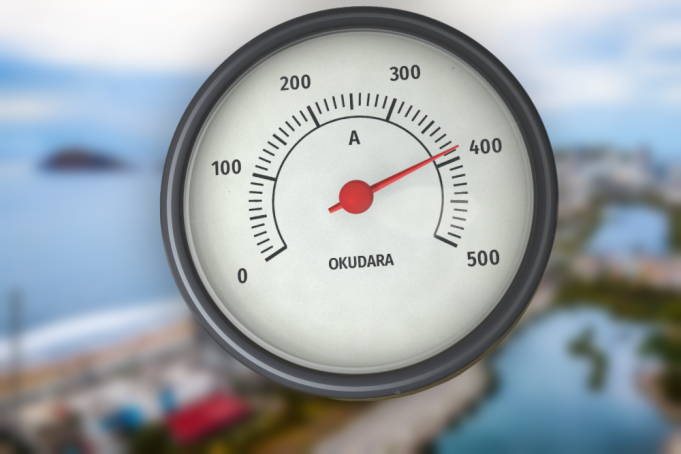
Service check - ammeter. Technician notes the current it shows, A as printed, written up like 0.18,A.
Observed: 390,A
